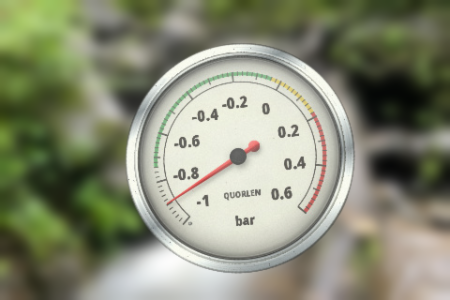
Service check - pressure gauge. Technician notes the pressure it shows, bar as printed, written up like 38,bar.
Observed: -0.9,bar
